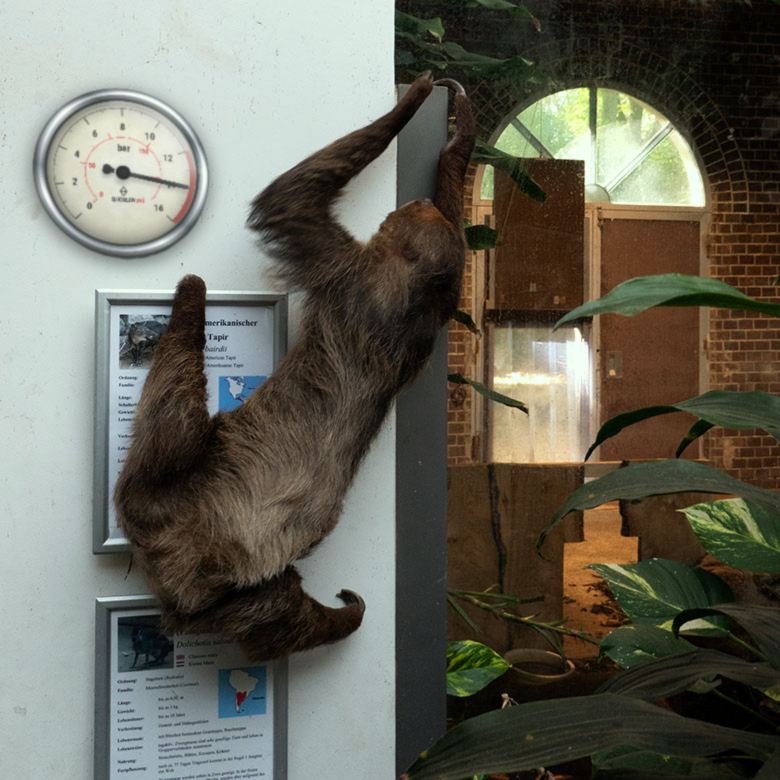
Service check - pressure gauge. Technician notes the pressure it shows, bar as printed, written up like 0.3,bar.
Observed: 14,bar
